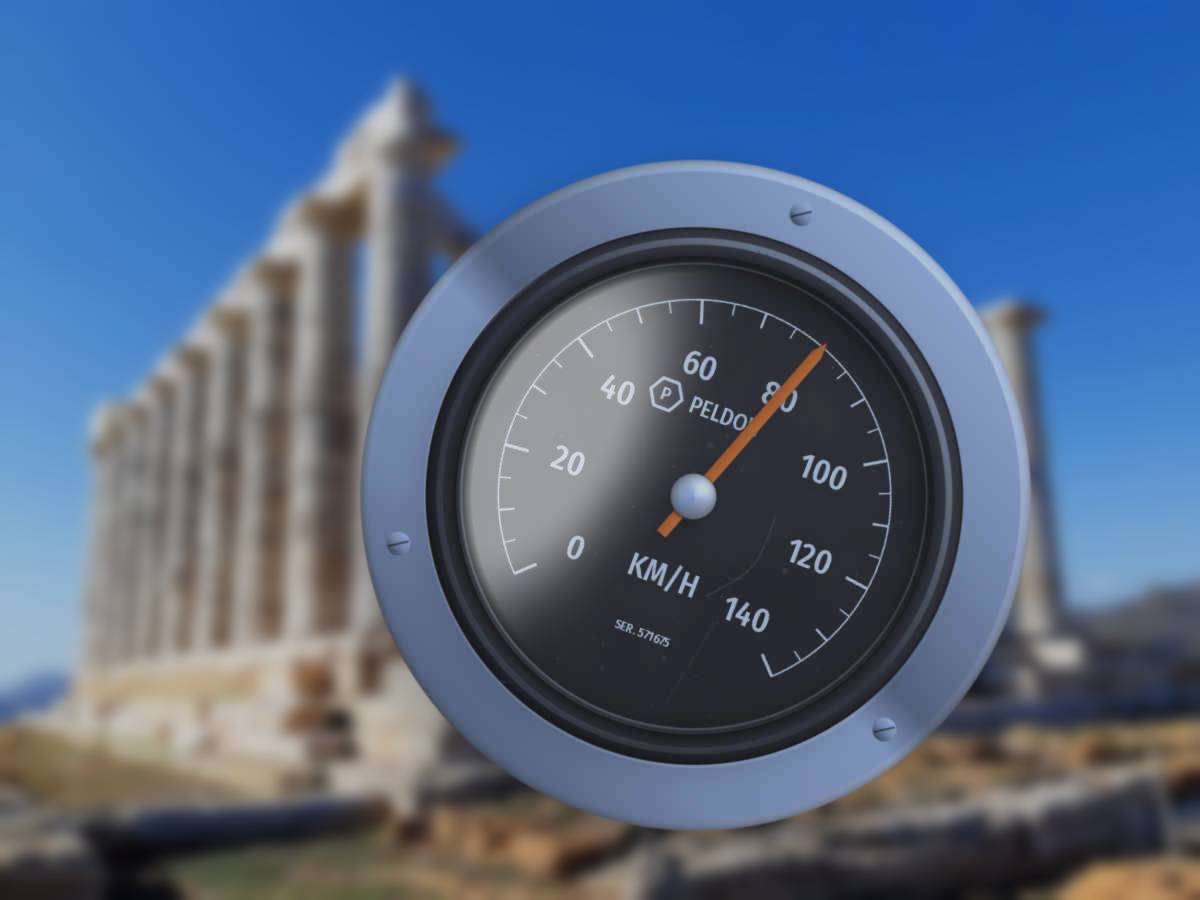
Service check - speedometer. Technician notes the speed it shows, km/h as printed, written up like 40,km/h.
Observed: 80,km/h
